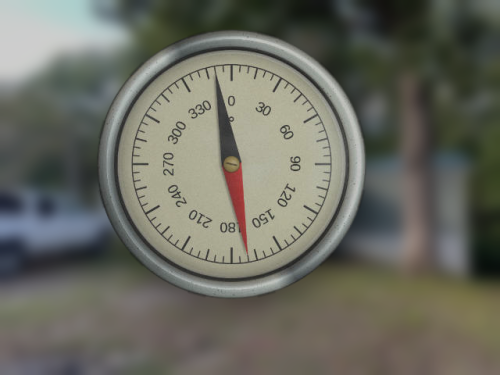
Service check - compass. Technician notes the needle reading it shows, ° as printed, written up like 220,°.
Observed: 170,°
